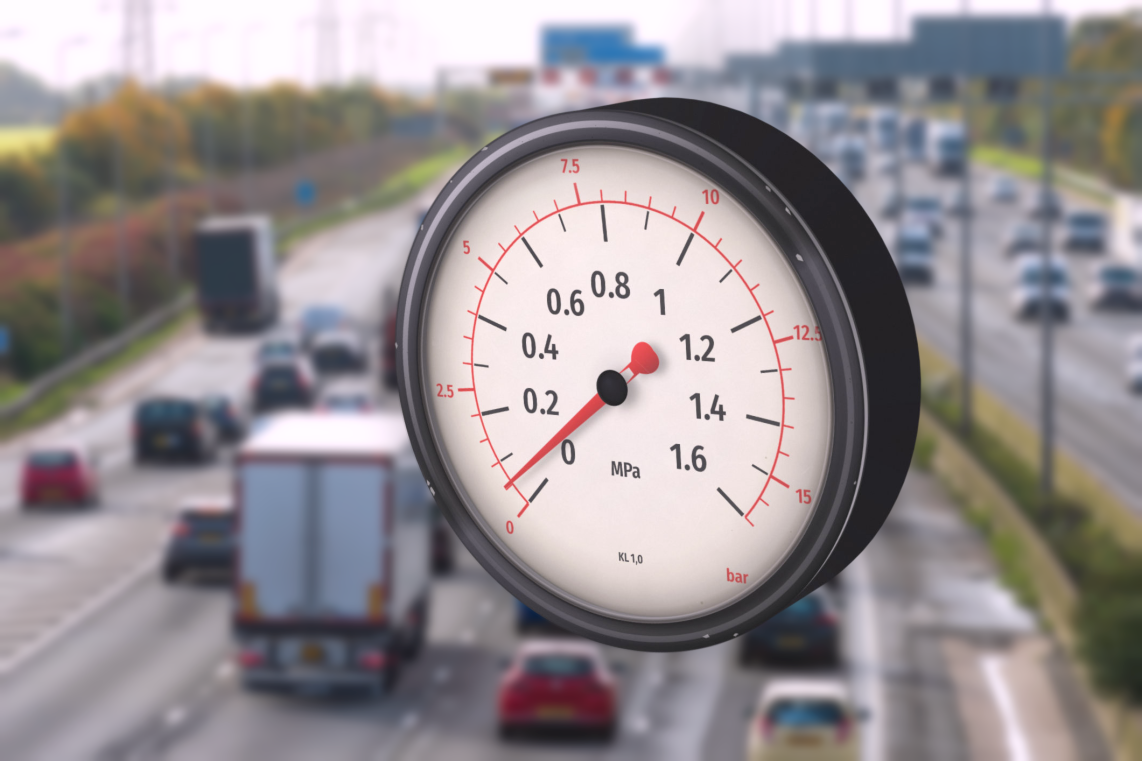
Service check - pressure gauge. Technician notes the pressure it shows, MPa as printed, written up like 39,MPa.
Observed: 0.05,MPa
